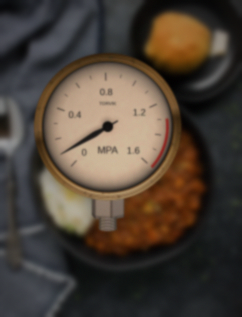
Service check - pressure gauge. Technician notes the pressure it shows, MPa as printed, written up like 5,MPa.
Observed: 0.1,MPa
